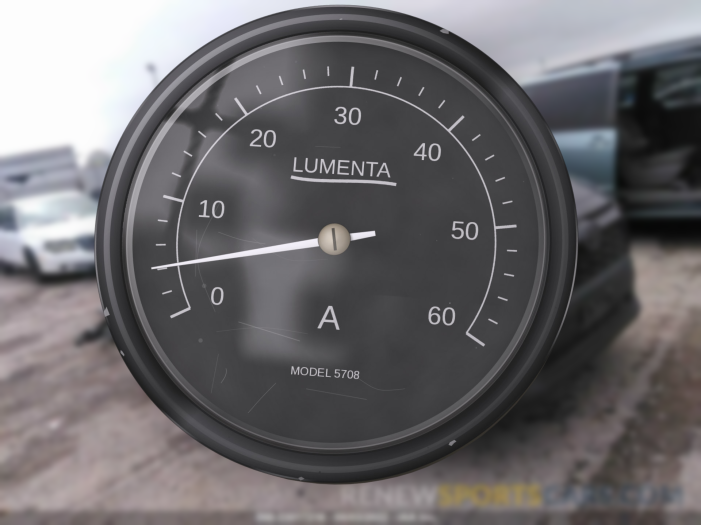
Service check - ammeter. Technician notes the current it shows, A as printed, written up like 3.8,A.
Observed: 4,A
